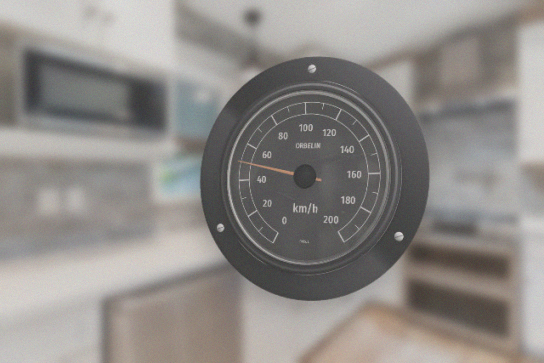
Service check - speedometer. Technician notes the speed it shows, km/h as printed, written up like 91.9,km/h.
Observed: 50,km/h
